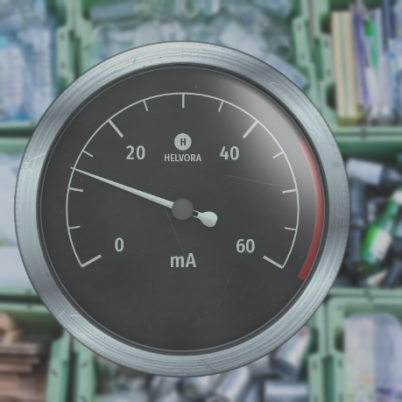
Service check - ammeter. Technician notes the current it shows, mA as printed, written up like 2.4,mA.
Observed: 12.5,mA
